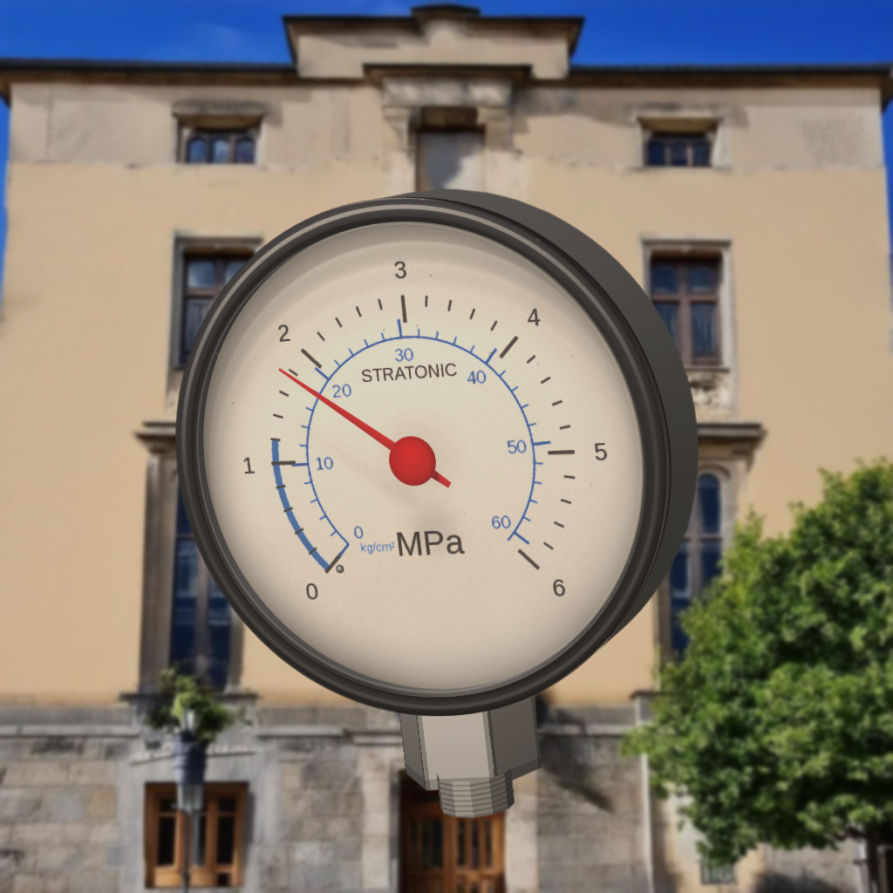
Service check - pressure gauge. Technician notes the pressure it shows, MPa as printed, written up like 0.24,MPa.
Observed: 1.8,MPa
